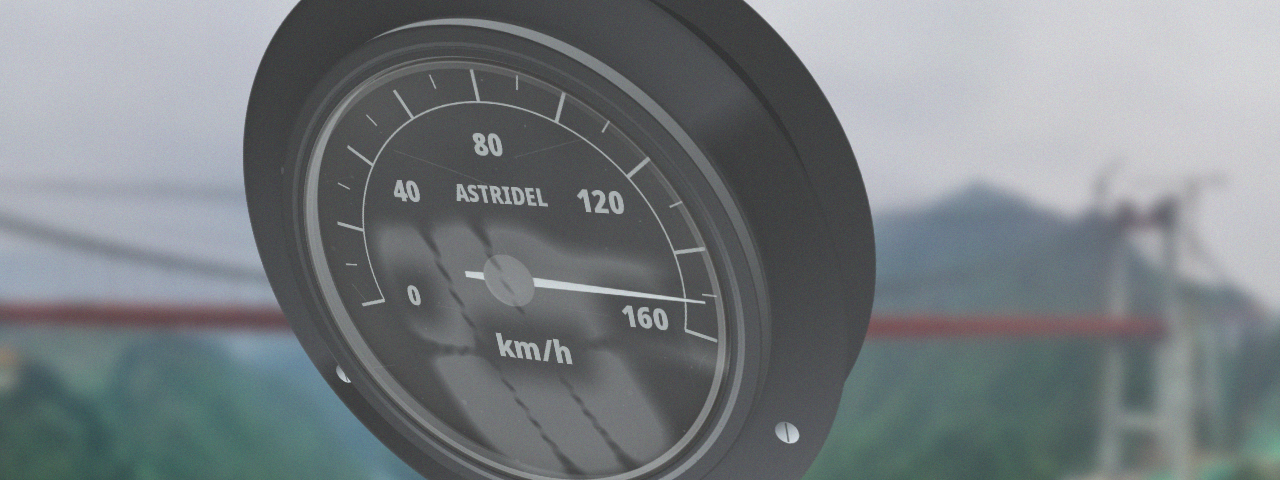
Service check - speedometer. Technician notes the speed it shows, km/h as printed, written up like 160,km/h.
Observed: 150,km/h
